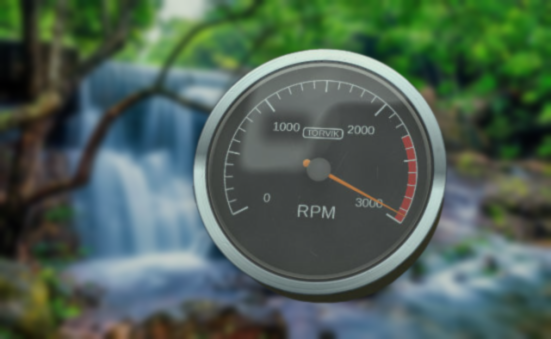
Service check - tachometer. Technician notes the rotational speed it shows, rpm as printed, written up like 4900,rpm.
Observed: 2950,rpm
